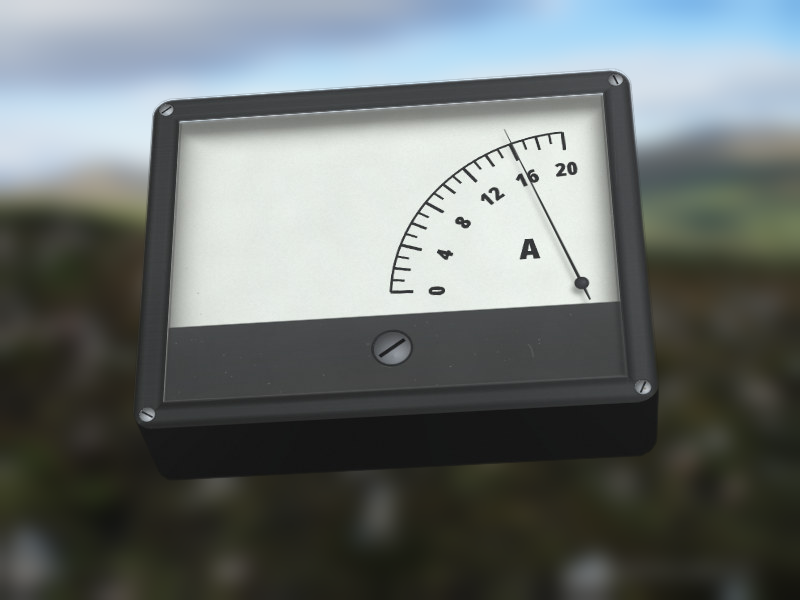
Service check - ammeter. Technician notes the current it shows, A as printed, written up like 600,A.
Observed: 16,A
